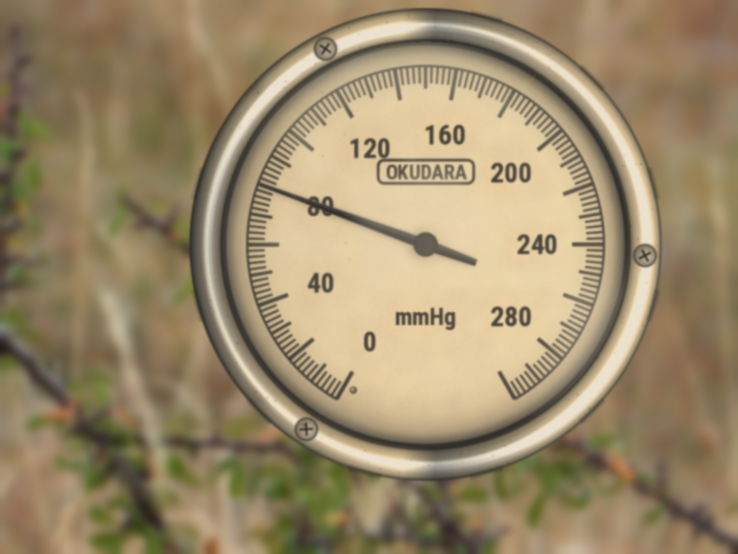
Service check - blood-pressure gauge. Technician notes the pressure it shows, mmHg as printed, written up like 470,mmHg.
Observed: 80,mmHg
